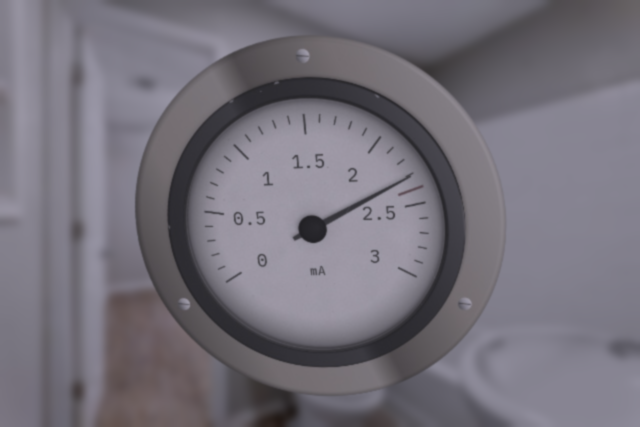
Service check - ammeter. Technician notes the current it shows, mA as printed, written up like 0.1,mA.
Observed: 2.3,mA
